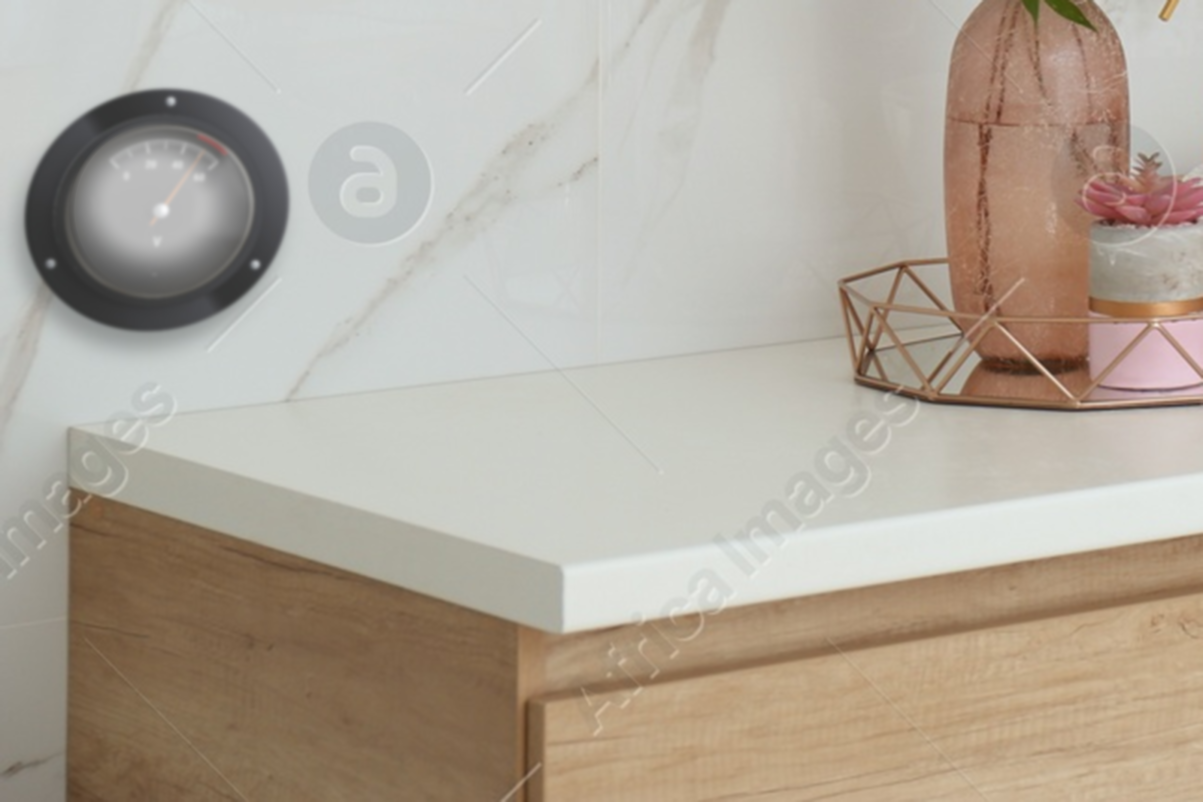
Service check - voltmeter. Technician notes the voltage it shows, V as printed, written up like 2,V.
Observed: 50,V
